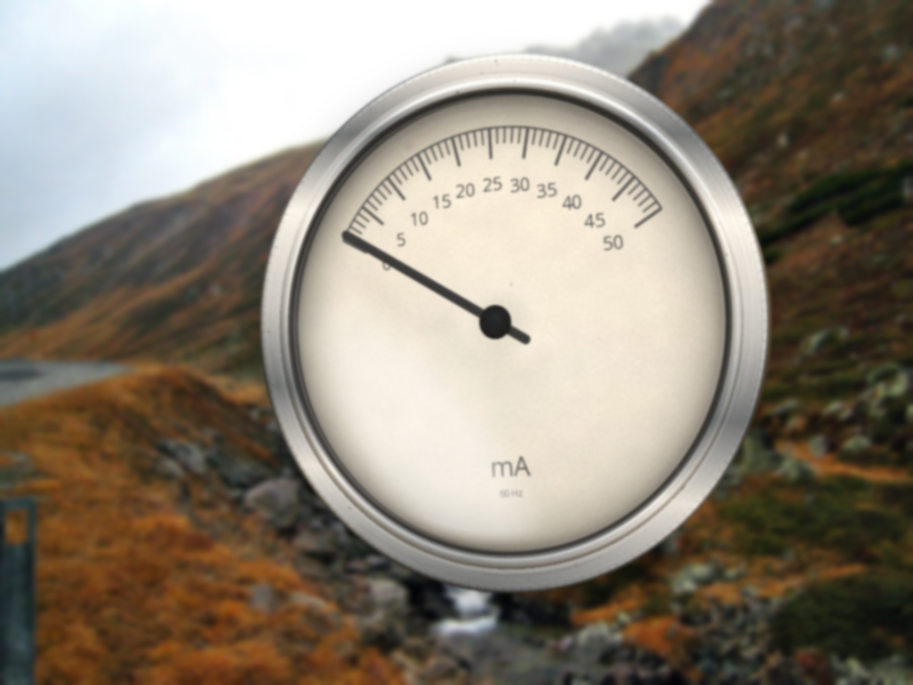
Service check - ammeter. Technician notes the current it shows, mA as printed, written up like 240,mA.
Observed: 1,mA
